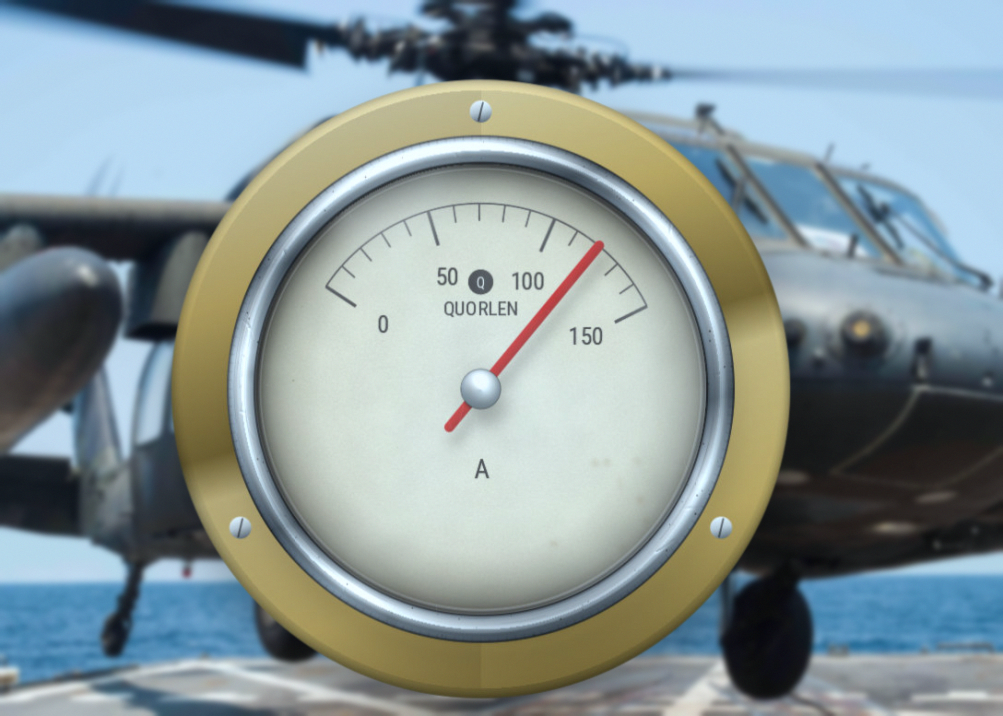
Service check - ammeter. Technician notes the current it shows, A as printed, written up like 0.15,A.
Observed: 120,A
